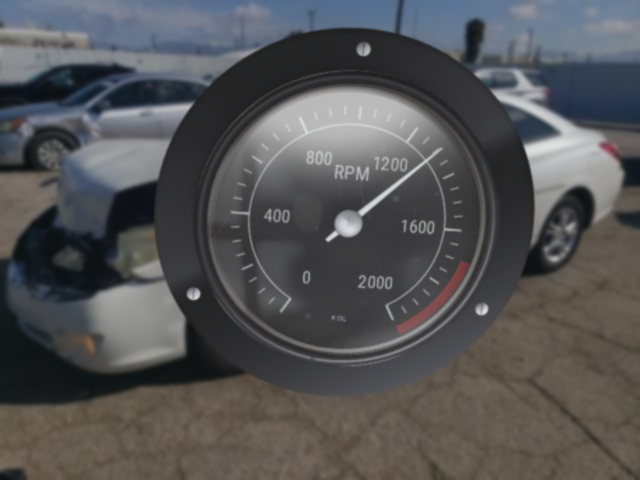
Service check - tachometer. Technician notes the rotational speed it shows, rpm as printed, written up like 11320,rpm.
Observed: 1300,rpm
